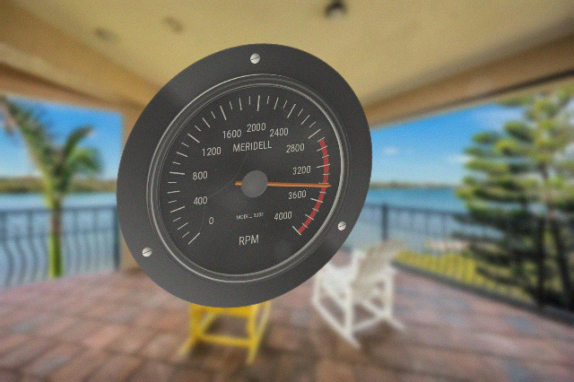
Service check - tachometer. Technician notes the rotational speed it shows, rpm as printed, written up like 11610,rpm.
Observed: 3400,rpm
